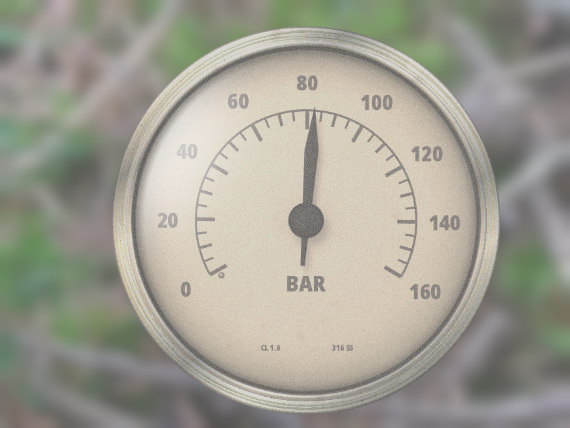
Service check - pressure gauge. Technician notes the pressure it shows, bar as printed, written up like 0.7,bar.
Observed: 82.5,bar
